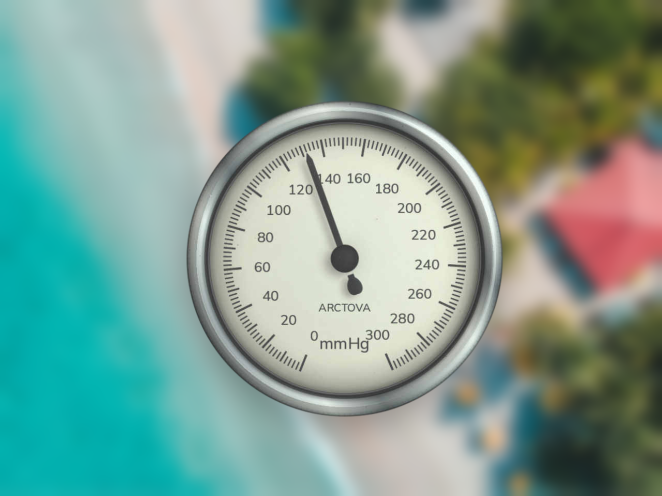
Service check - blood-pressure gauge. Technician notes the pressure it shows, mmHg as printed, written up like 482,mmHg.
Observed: 132,mmHg
